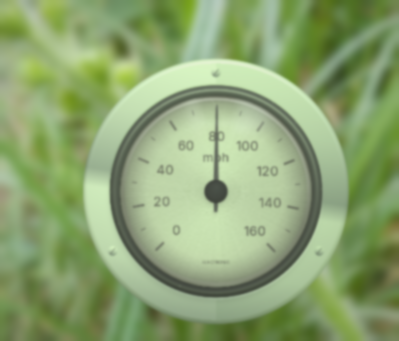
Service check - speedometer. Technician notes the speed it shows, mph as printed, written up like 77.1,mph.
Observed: 80,mph
